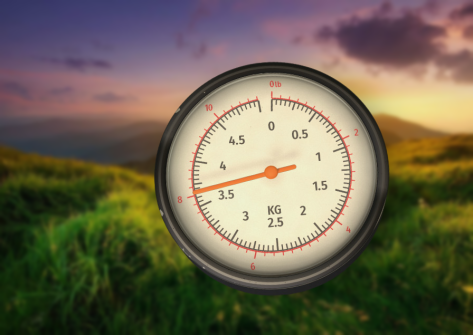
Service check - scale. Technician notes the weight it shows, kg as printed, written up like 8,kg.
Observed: 3.65,kg
